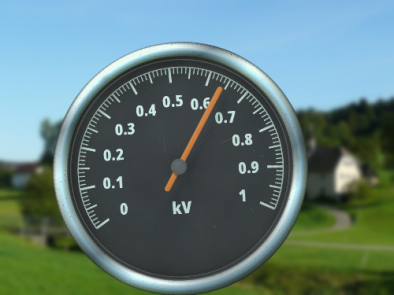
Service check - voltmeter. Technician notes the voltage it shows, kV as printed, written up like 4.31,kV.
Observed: 0.64,kV
